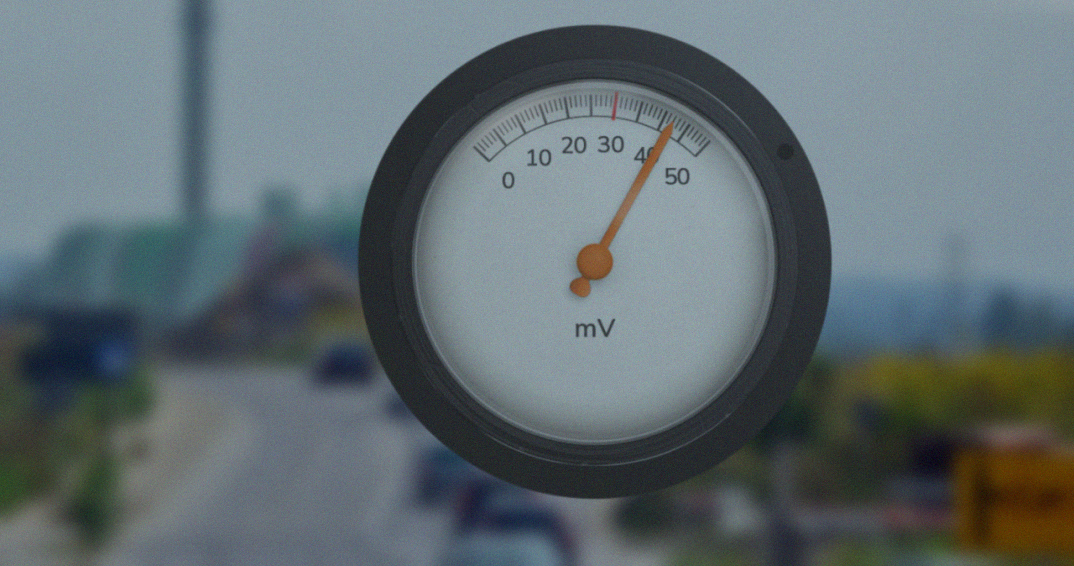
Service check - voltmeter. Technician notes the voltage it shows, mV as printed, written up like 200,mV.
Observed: 42,mV
